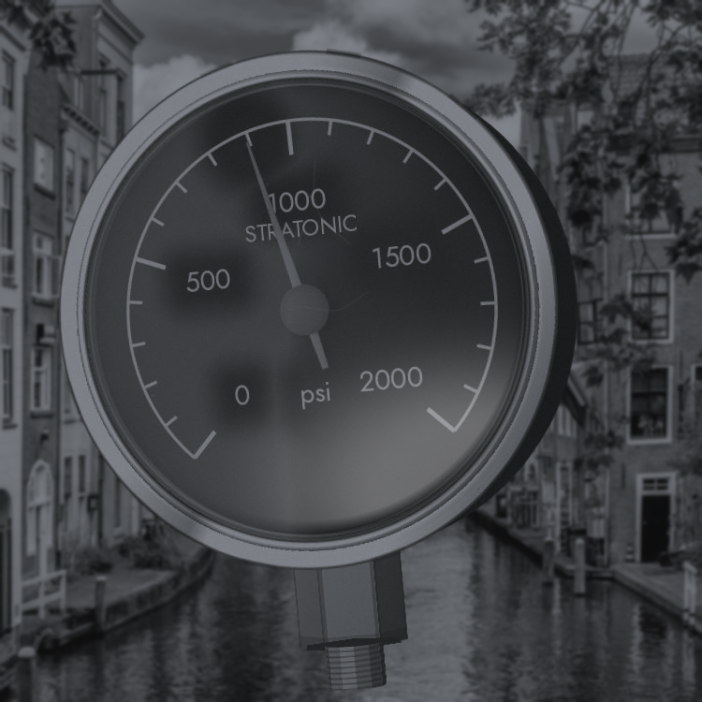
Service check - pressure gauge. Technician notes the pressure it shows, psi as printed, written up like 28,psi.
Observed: 900,psi
